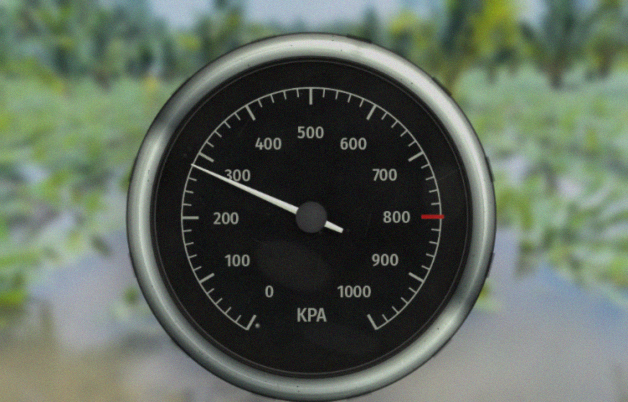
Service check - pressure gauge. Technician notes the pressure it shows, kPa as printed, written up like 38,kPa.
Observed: 280,kPa
